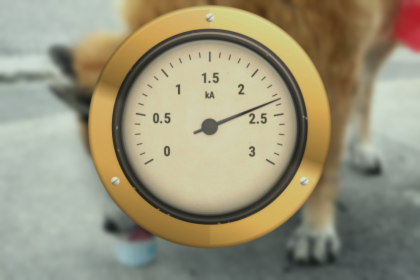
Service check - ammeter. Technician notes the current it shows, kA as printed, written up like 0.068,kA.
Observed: 2.35,kA
